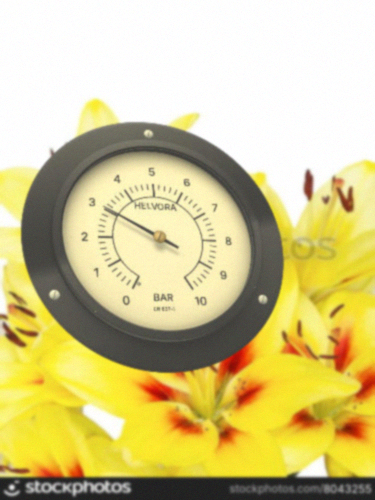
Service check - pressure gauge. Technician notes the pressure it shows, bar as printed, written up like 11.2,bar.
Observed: 3,bar
